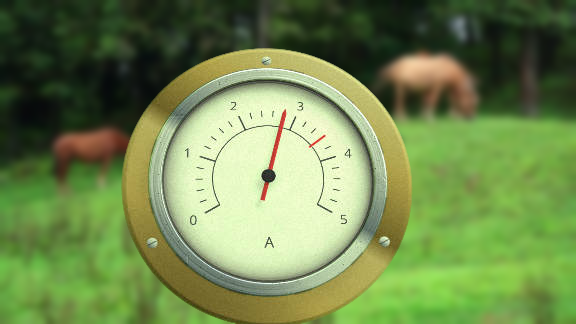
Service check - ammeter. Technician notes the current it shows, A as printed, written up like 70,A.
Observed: 2.8,A
